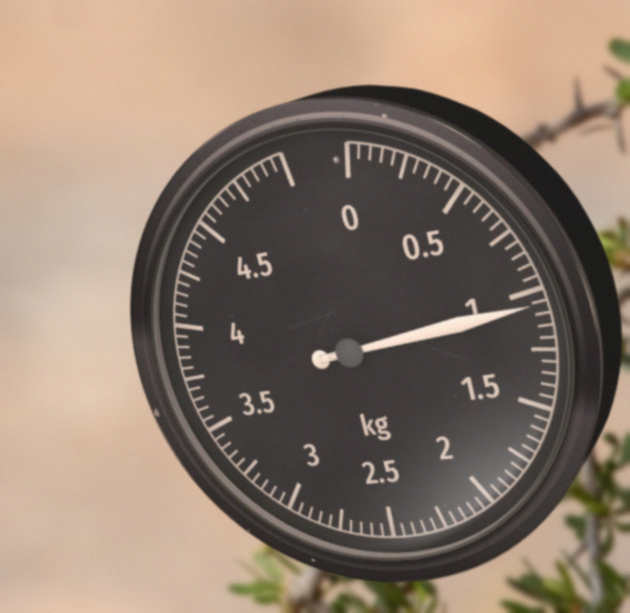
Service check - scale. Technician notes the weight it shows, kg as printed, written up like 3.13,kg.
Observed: 1.05,kg
